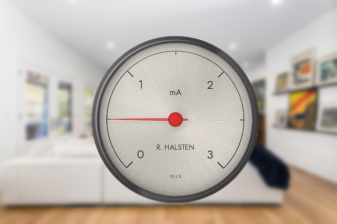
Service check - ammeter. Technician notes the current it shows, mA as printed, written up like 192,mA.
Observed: 0.5,mA
